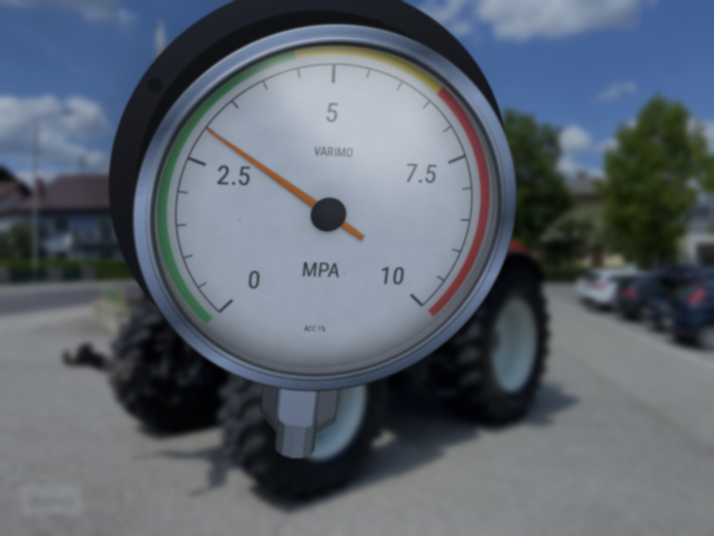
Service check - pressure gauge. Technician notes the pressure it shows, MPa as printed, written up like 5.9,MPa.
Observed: 3,MPa
